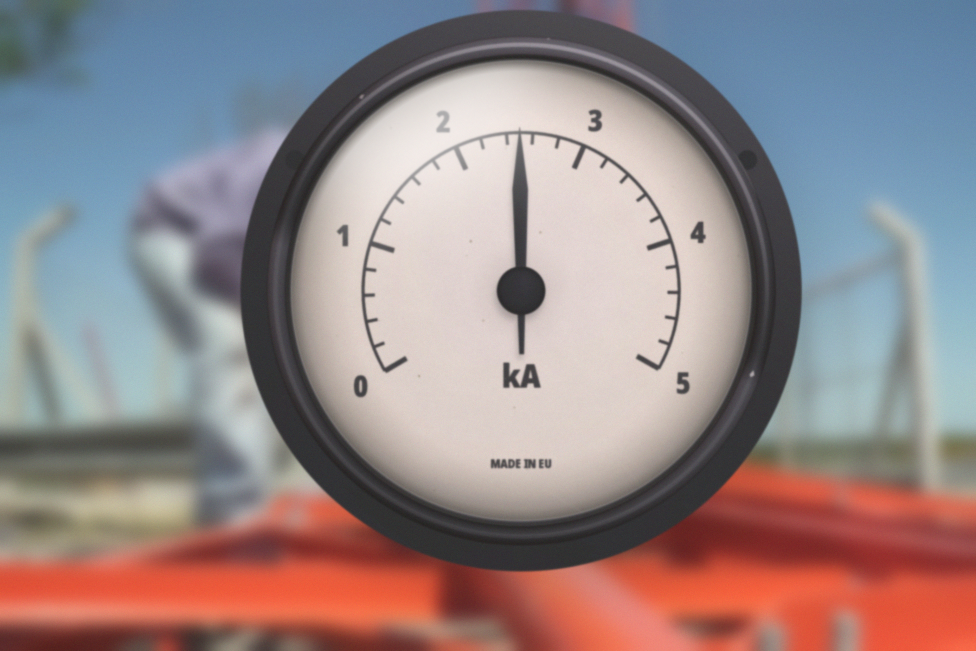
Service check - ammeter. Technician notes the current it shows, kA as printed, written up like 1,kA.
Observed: 2.5,kA
